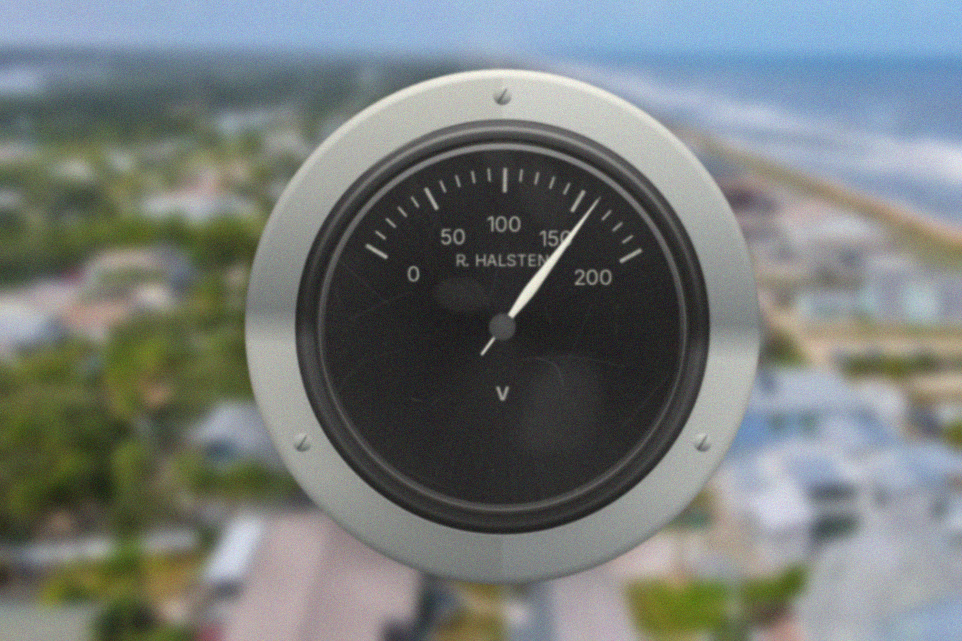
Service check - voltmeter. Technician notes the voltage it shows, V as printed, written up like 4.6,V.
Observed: 160,V
